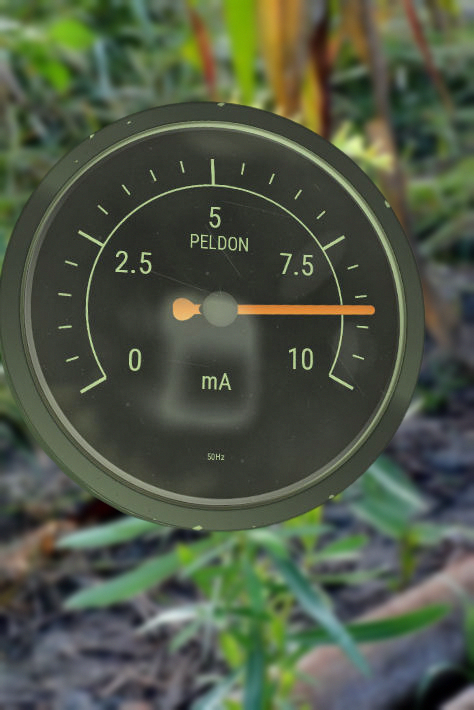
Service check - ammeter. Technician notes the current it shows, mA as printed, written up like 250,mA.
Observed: 8.75,mA
